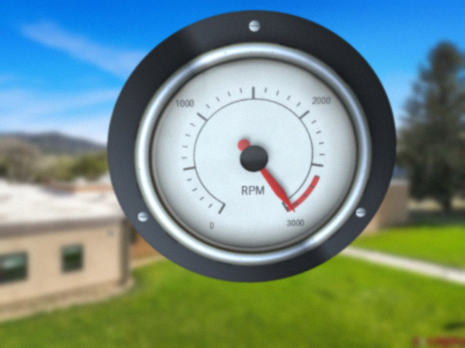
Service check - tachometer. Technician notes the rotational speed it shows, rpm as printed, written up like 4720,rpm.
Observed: 2950,rpm
